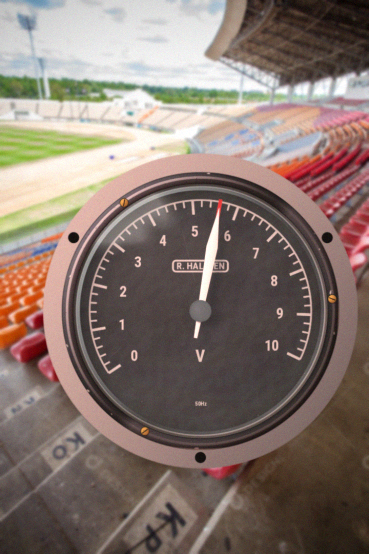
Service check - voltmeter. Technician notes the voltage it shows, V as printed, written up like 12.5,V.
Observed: 5.6,V
